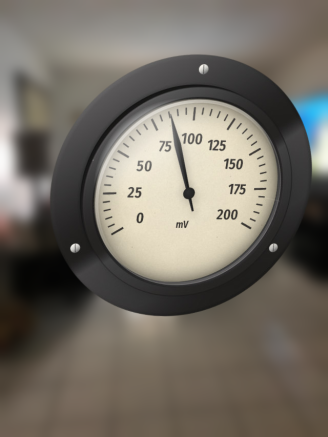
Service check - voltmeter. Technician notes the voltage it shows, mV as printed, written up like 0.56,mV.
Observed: 85,mV
